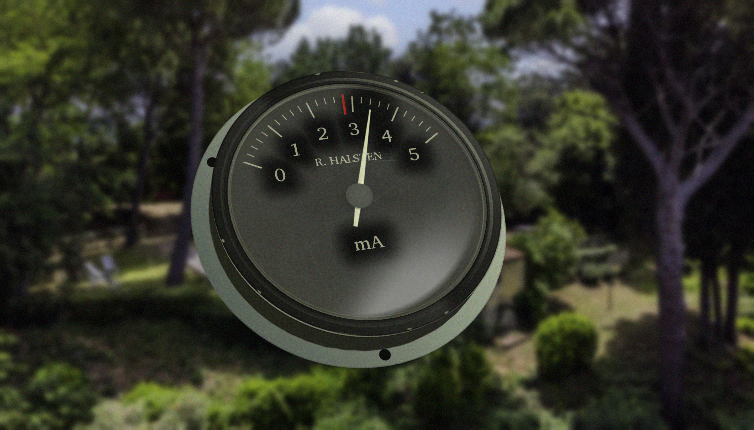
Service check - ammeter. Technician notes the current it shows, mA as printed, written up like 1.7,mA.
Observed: 3.4,mA
